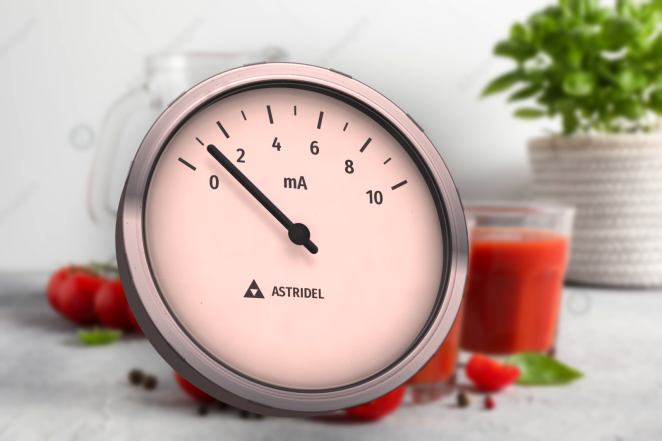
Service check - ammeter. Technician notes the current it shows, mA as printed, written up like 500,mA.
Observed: 1,mA
